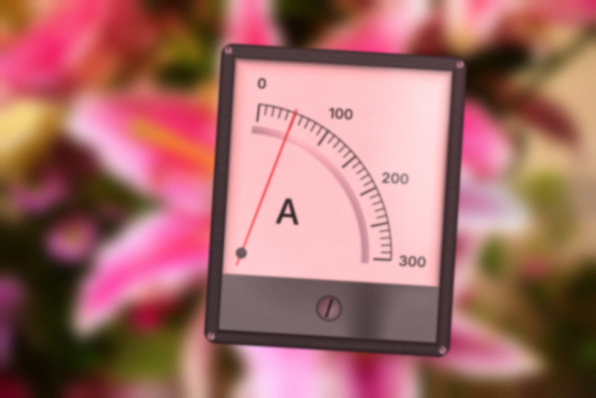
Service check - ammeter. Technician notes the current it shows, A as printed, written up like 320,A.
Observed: 50,A
